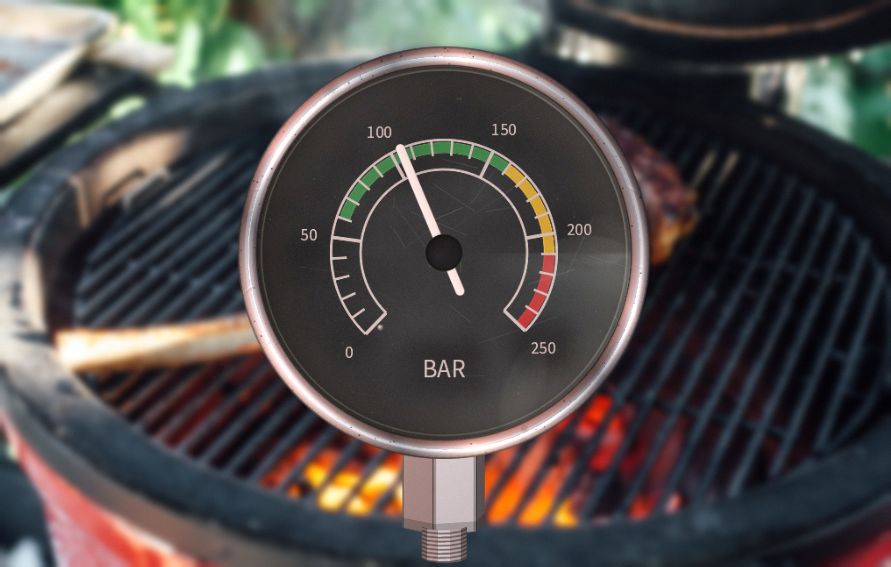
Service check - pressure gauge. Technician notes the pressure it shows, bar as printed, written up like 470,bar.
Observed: 105,bar
